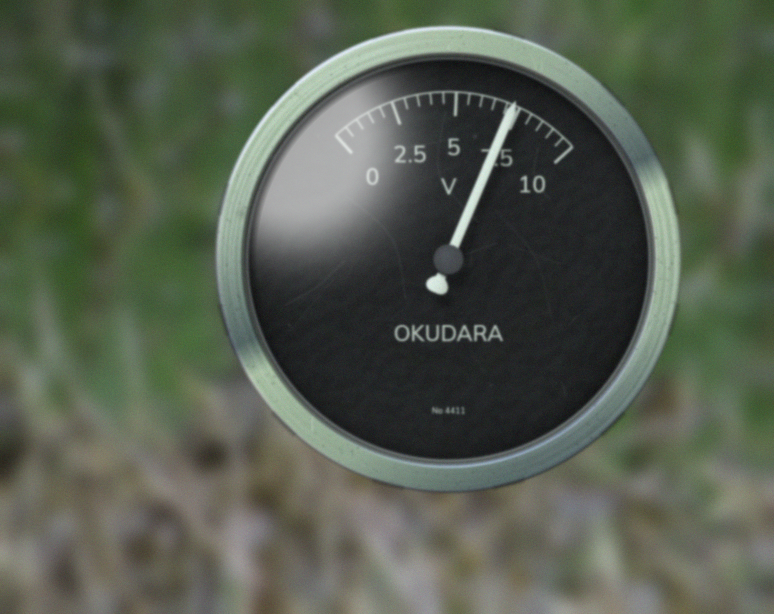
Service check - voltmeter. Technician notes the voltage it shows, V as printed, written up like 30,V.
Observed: 7.25,V
